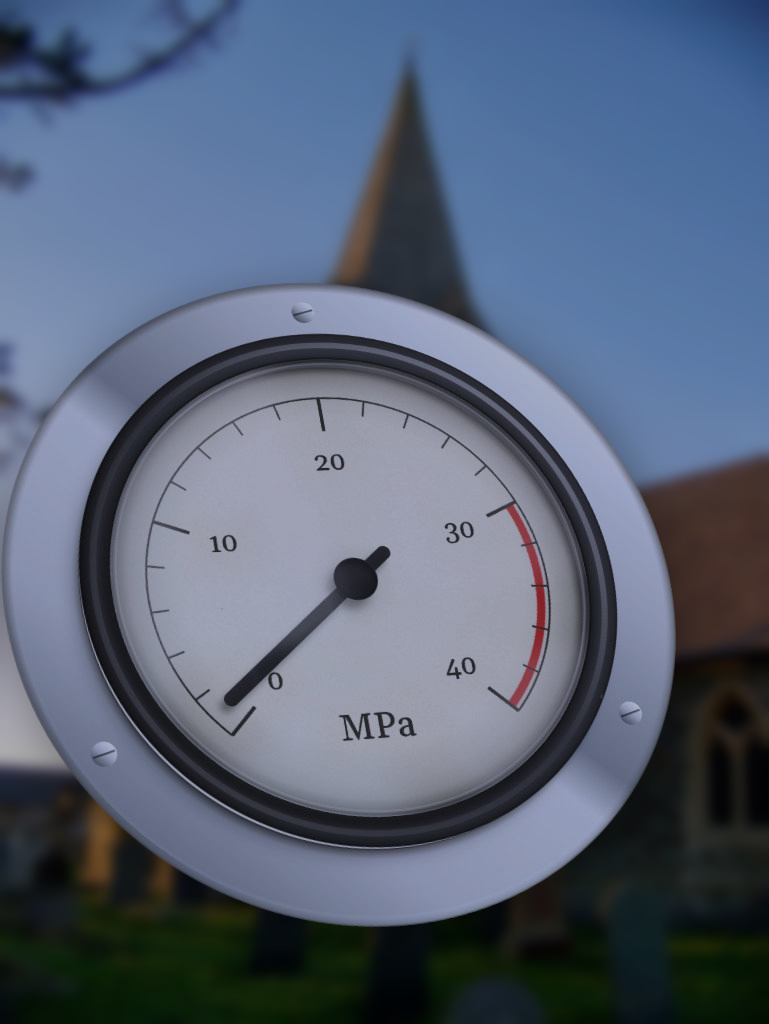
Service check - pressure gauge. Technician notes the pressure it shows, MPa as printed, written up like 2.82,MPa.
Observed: 1,MPa
